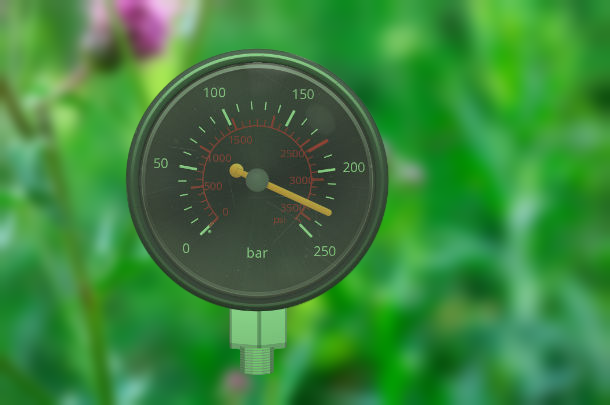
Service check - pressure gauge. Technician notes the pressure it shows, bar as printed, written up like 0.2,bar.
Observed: 230,bar
